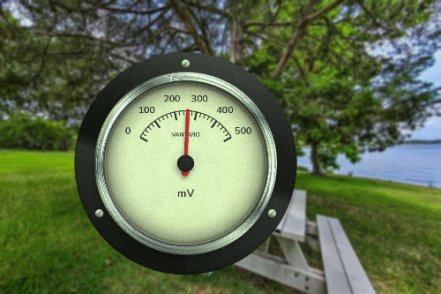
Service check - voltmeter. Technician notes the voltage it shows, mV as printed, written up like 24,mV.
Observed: 260,mV
